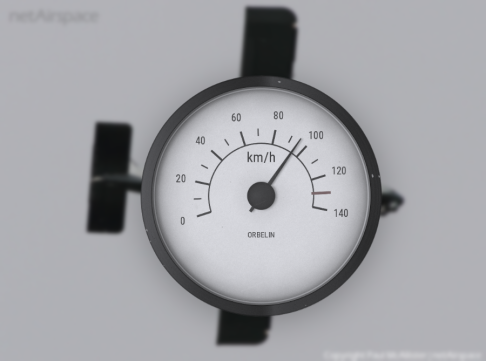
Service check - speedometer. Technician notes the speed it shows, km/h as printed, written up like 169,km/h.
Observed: 95,km/h
